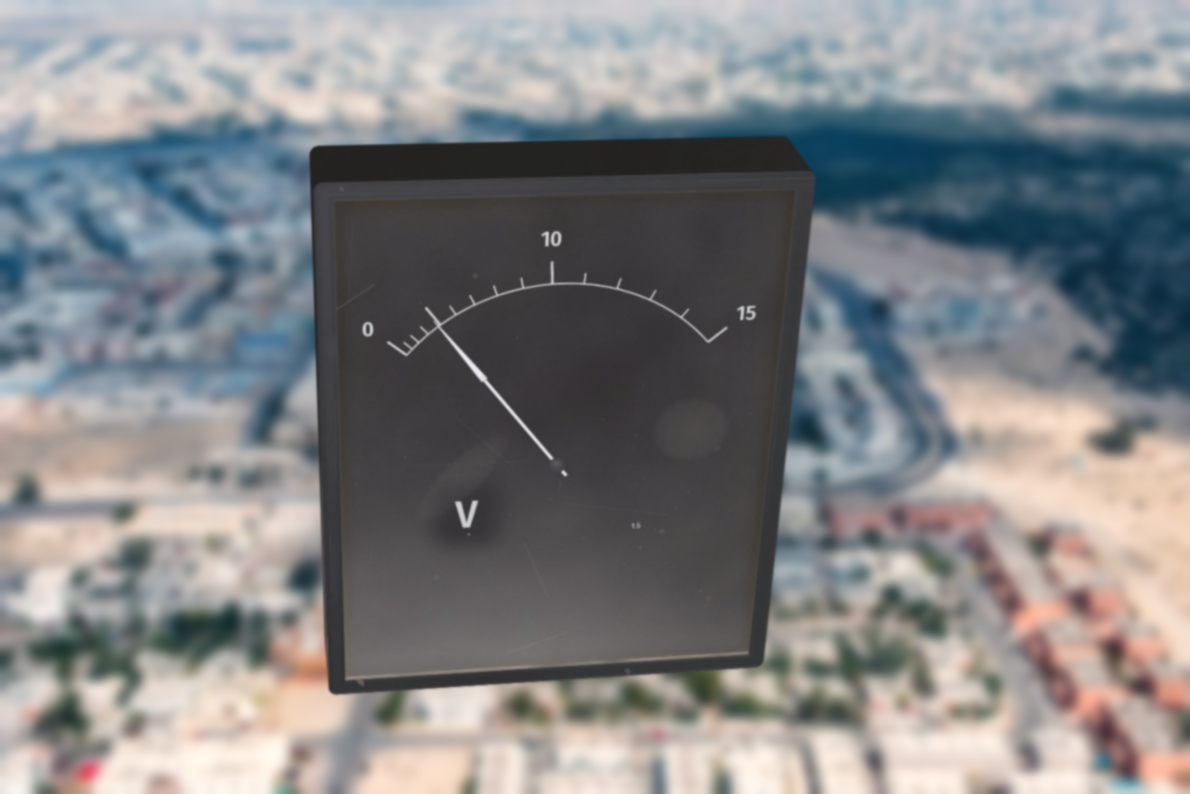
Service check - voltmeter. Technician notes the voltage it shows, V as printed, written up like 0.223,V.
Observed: 5,V
